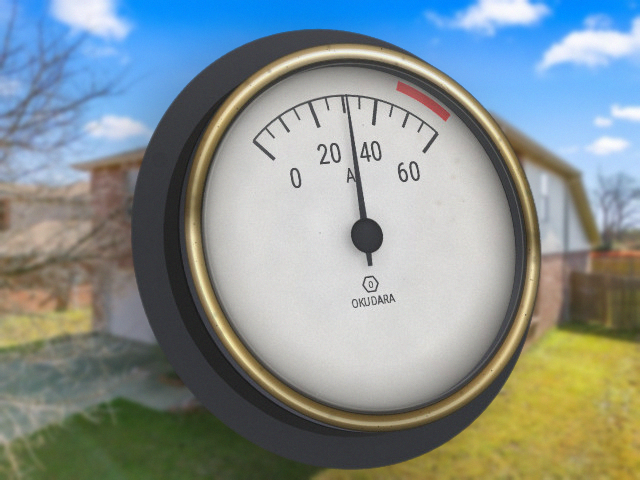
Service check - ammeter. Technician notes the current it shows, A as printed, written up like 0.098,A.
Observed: 30,A
